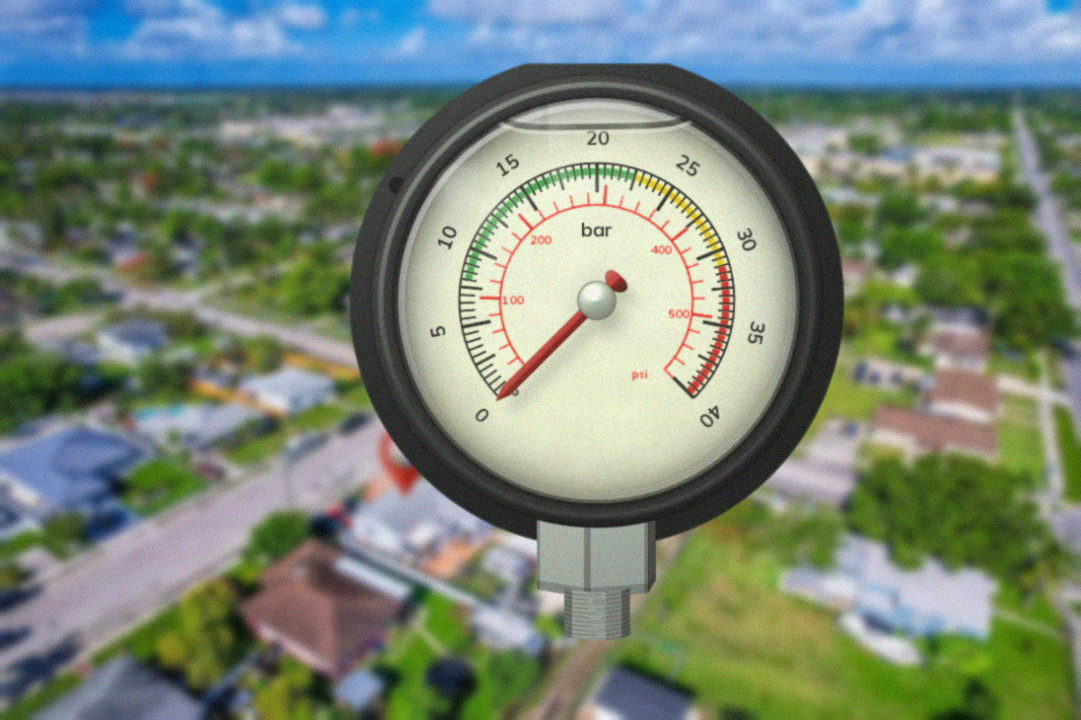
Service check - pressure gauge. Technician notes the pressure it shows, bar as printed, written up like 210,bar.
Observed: 0,bar
